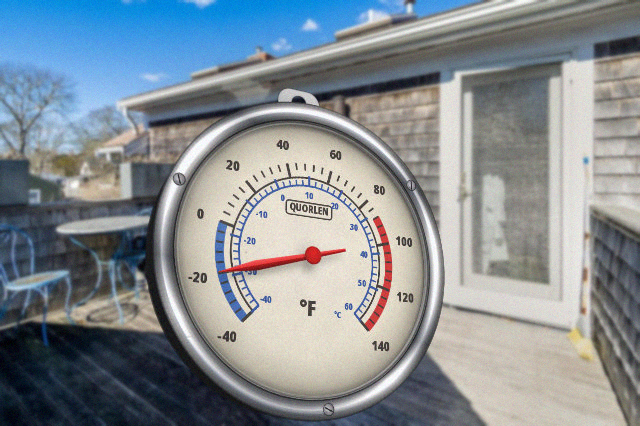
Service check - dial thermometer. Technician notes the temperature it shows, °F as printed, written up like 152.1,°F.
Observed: -20,°F
